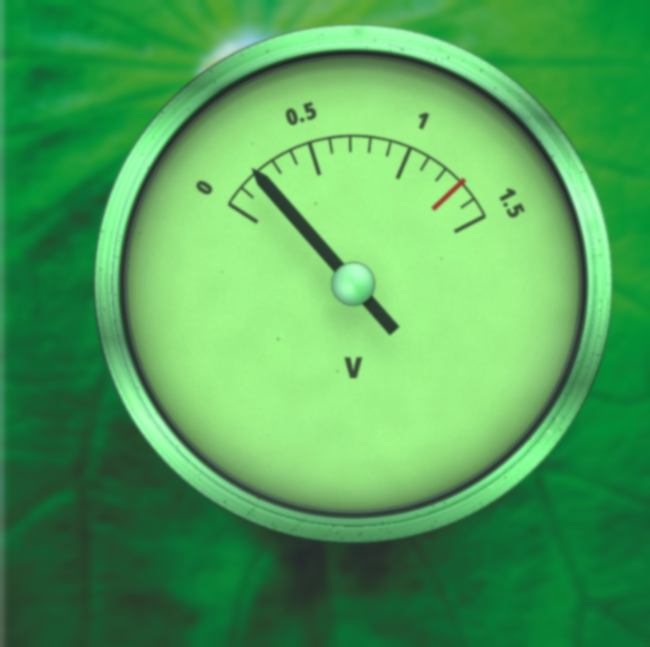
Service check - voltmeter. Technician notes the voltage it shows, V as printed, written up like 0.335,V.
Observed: 0.2,V
